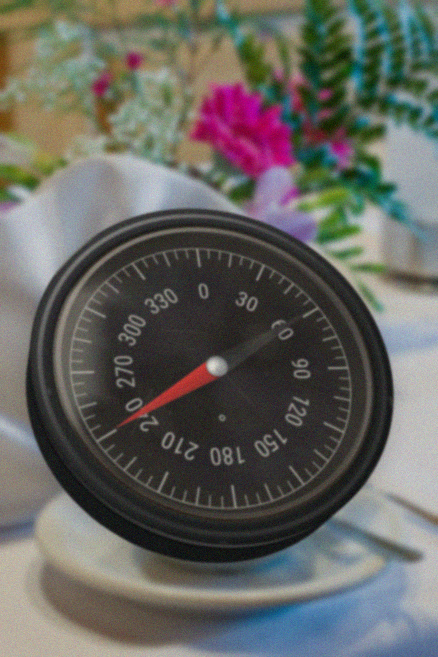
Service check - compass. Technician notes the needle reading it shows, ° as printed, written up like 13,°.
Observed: 240,°
